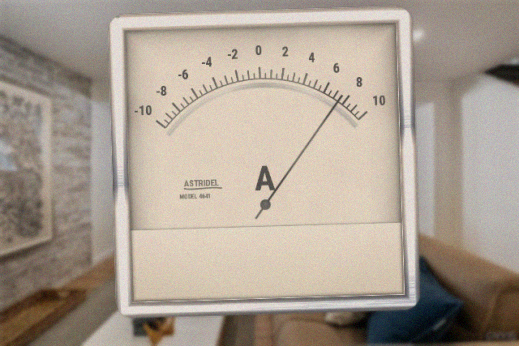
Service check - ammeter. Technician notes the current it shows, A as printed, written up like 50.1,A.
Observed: 7.5,A
